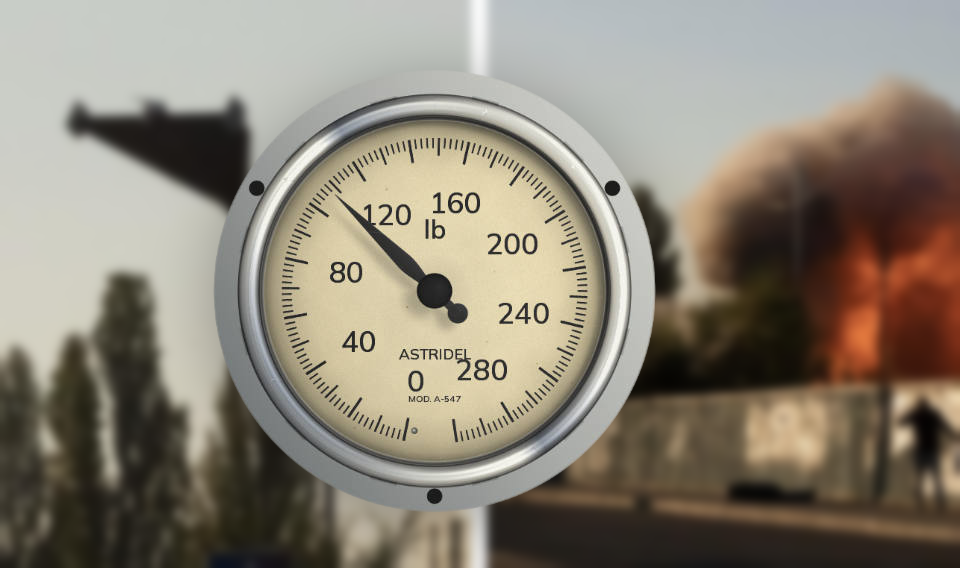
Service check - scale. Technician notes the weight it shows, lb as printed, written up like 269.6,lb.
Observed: 108,lb
